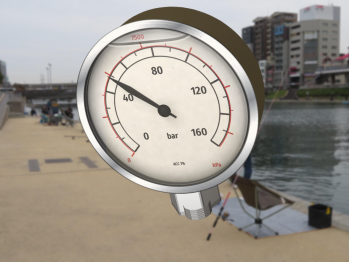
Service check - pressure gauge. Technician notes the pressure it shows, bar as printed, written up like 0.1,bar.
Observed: 50,bar
